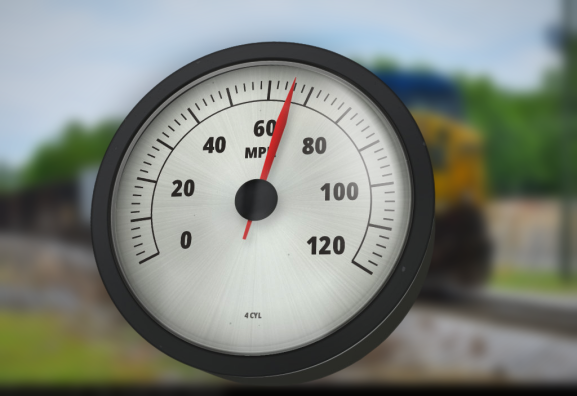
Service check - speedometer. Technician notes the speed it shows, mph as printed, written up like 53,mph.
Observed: 66,mph
